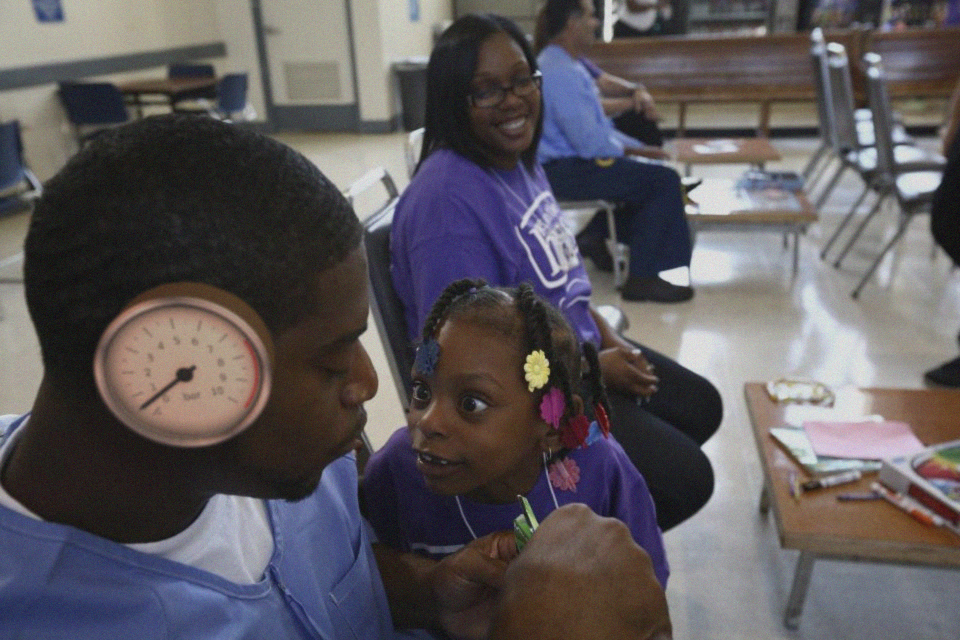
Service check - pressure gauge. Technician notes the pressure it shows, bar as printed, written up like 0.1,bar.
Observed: 0.5,bar
